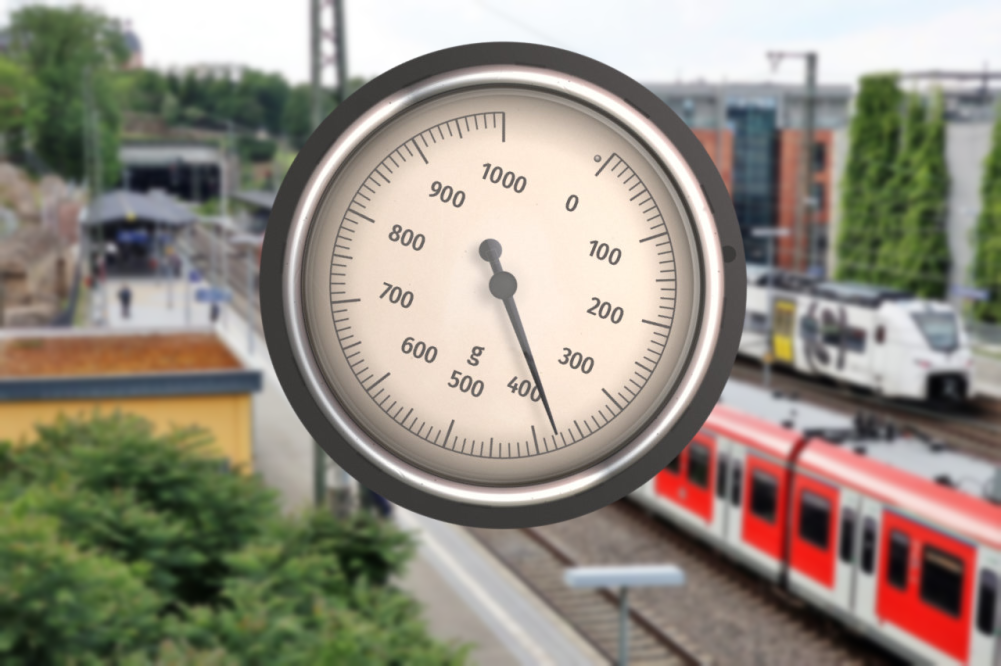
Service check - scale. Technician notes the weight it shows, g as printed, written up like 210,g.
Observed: 375,g
